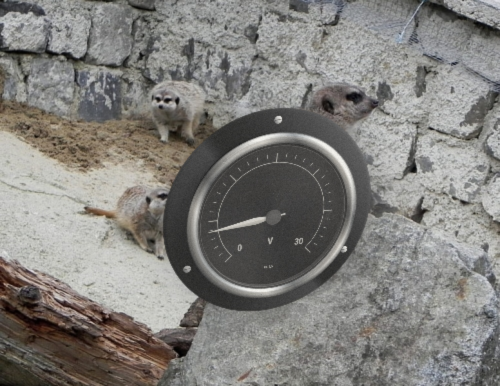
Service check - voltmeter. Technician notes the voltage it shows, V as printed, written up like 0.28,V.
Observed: 4,V
